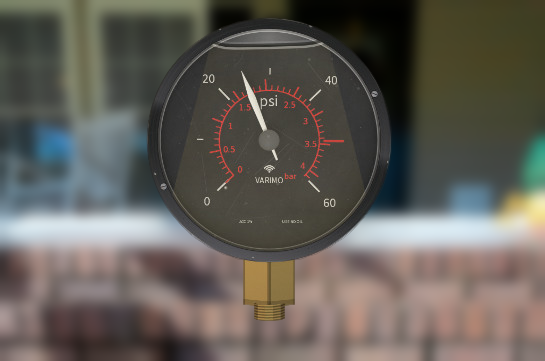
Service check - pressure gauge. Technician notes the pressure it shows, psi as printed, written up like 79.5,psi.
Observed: 25,psi
